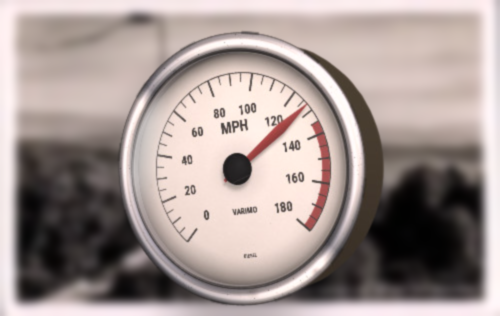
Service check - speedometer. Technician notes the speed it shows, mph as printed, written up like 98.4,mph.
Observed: 127.5,mph
